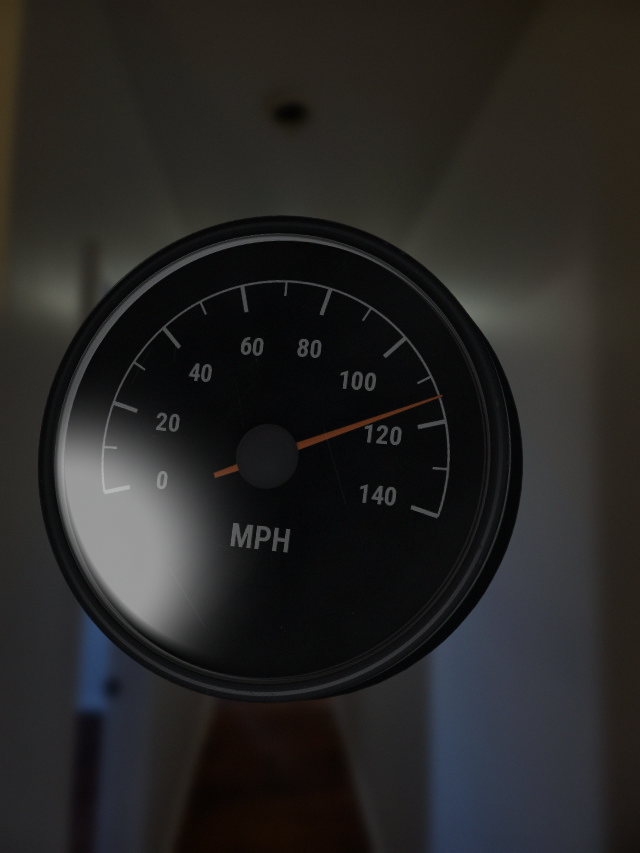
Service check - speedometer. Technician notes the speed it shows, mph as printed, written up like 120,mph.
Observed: 115,mph
